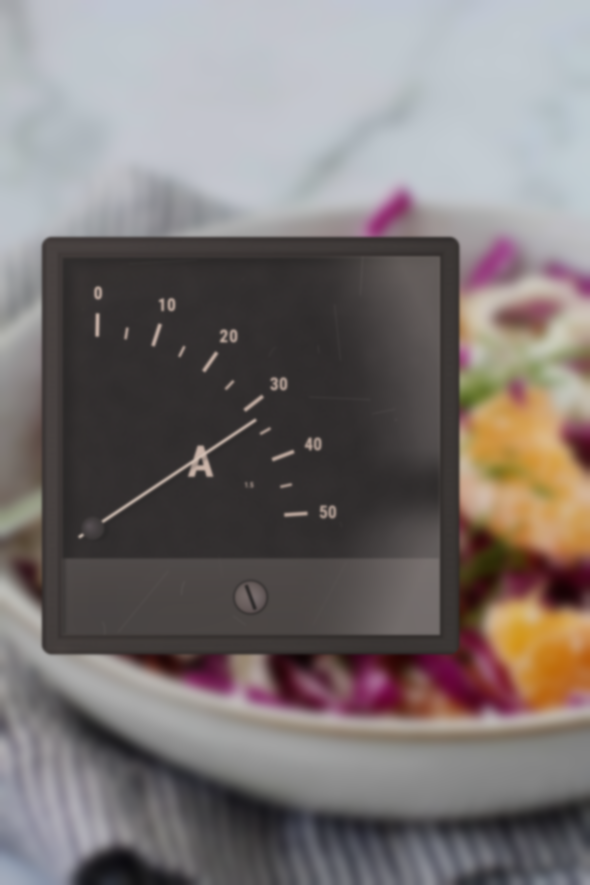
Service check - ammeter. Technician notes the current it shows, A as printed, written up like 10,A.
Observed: 32.5,A
